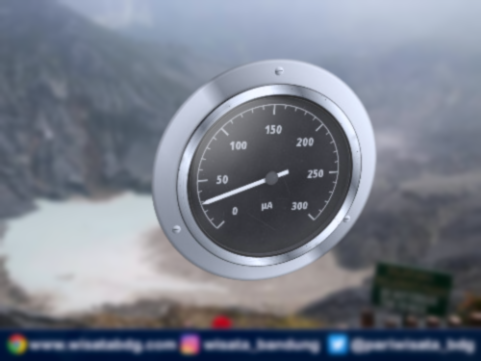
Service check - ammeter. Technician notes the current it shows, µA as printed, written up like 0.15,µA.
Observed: 30,µA
